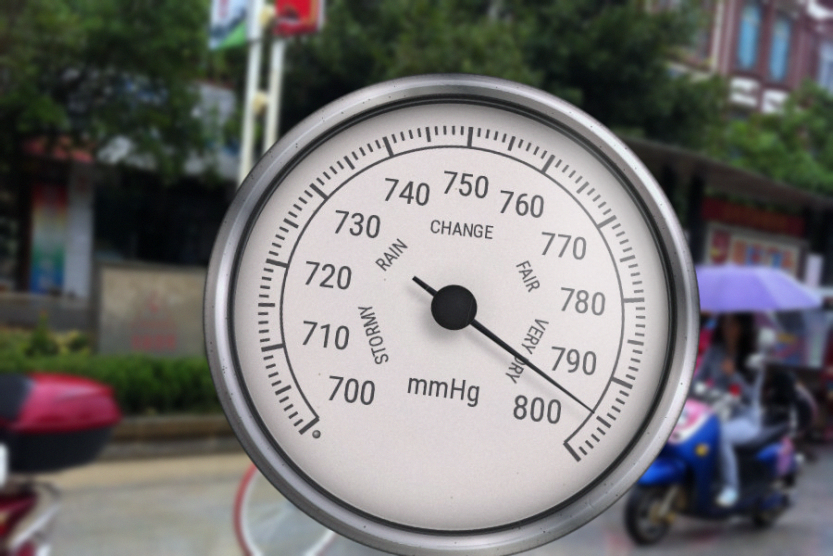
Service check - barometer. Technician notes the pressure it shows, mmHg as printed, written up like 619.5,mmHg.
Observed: 795,mmHg
